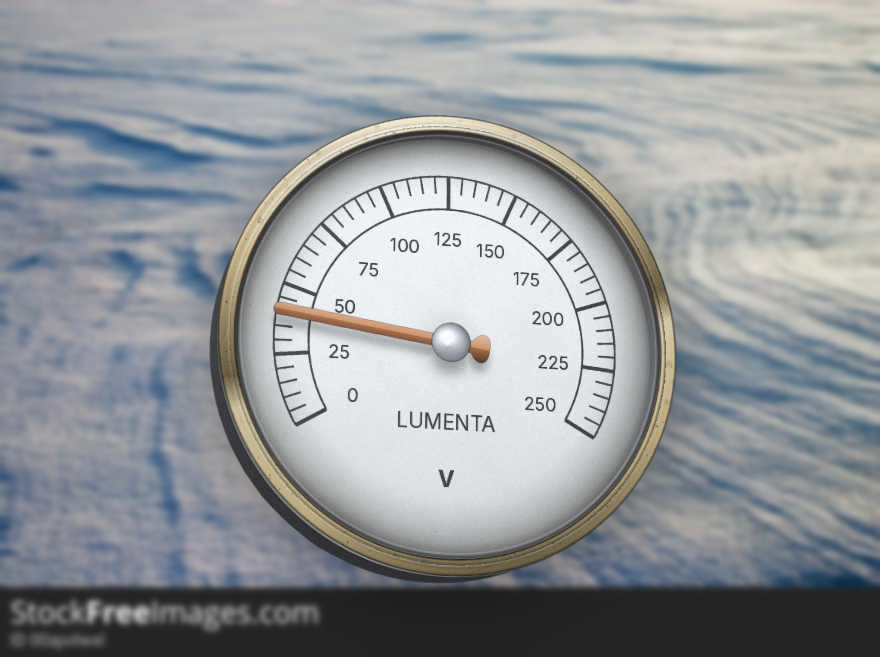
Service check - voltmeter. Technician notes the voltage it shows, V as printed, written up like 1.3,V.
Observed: 40,V
